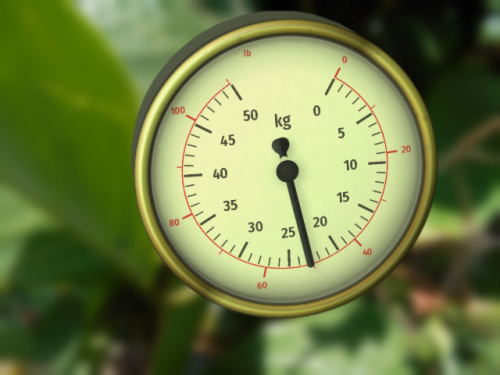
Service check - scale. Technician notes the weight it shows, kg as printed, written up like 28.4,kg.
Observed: 23,kg
